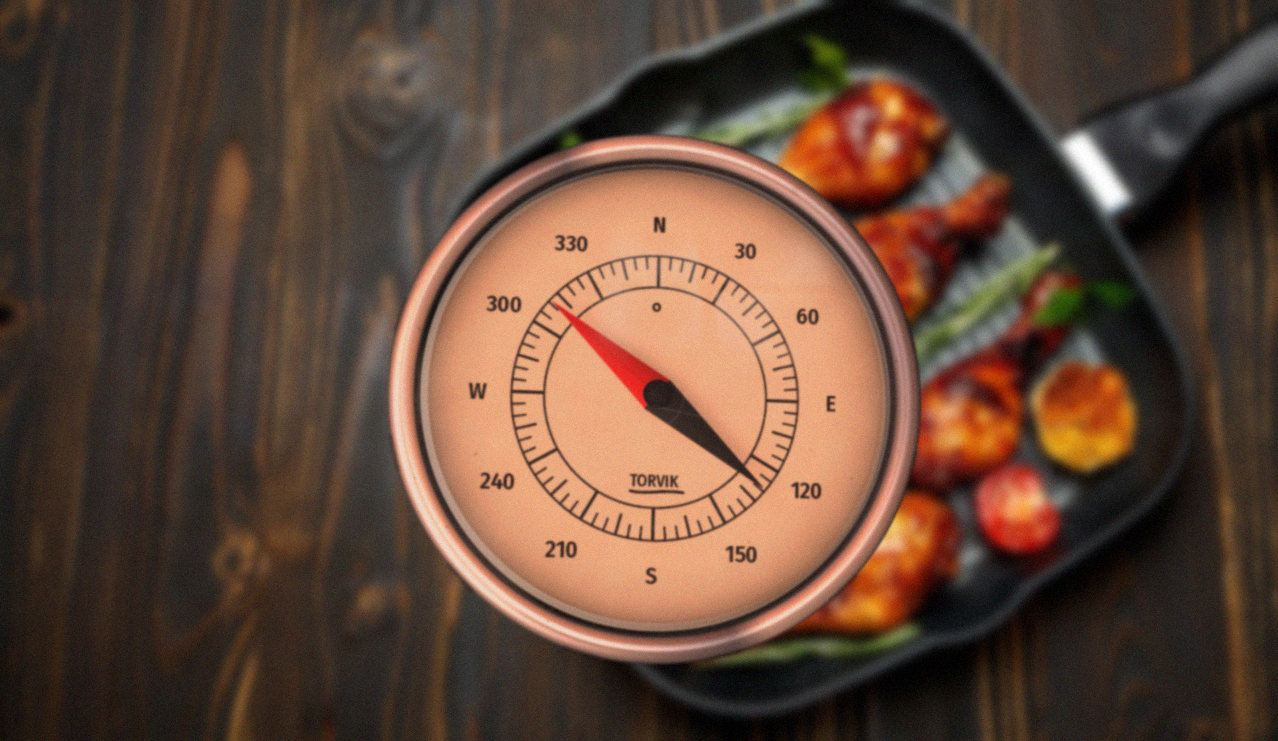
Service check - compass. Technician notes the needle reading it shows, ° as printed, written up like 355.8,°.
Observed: 310,°
